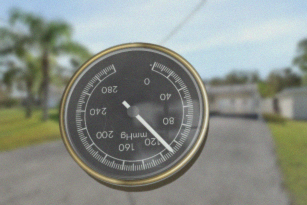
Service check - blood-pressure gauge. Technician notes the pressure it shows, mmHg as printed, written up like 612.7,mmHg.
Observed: 110,mmHg
